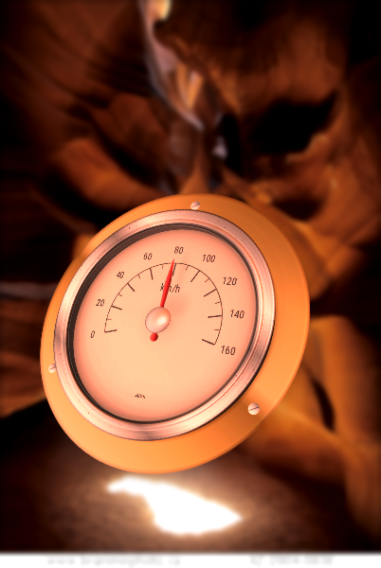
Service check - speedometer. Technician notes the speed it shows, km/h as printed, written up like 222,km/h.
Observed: 80,km/h
